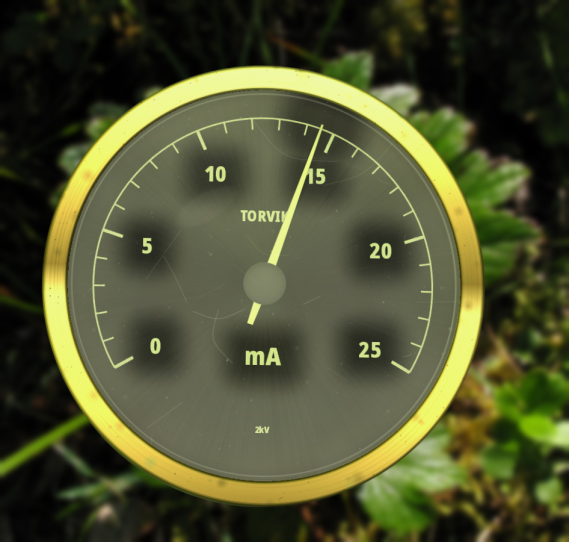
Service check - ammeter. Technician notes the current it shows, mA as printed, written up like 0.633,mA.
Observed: 14.5,mA
